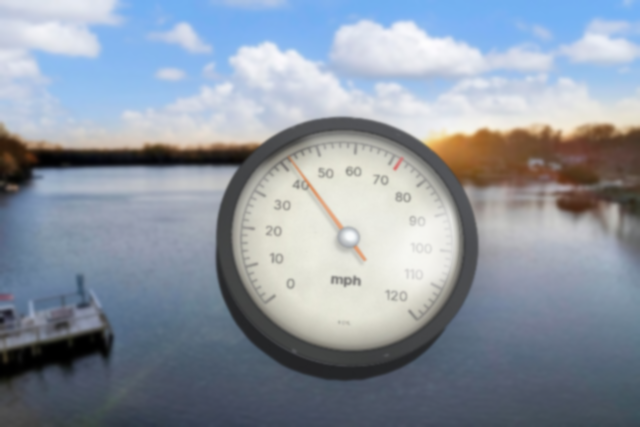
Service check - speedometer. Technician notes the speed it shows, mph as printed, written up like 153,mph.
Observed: 42,mph
